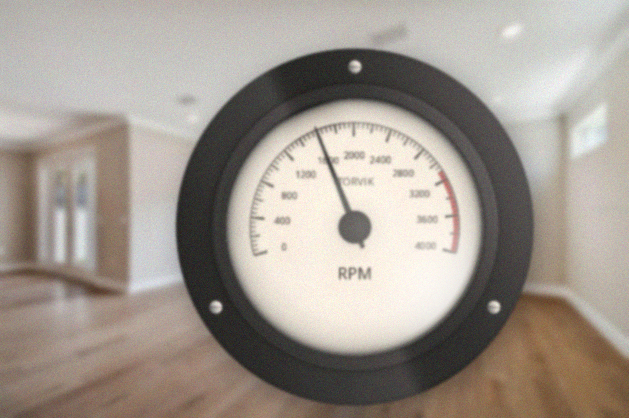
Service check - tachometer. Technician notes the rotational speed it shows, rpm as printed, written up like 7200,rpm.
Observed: 1600,rpm
